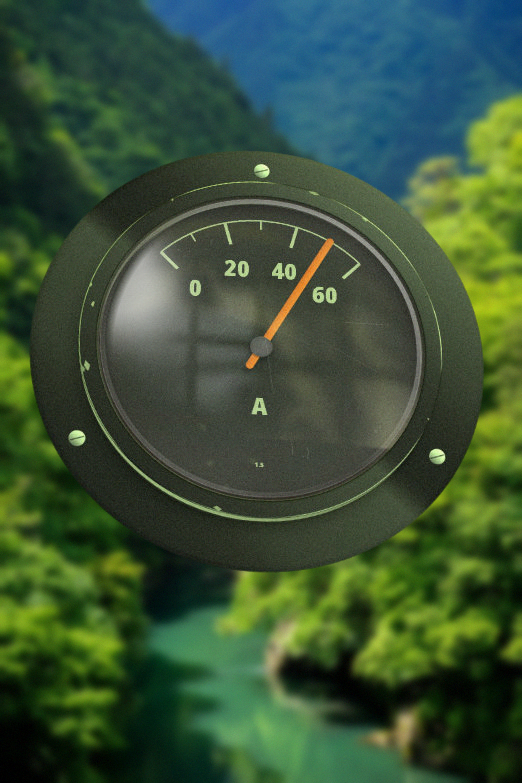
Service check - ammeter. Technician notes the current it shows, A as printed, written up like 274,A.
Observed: 50,A
